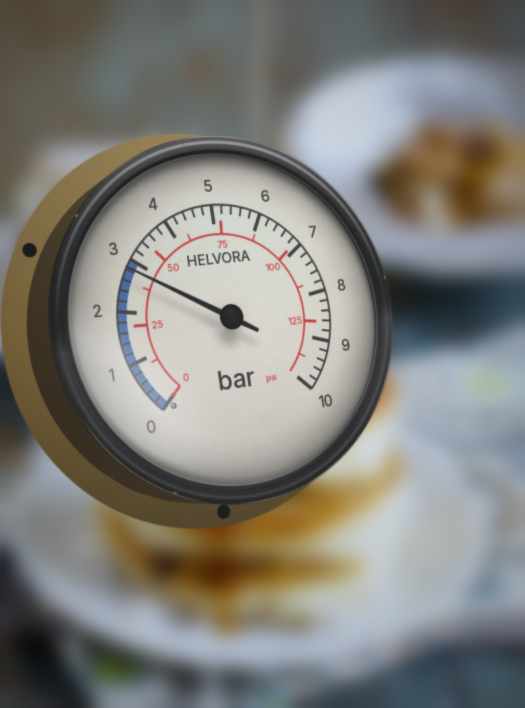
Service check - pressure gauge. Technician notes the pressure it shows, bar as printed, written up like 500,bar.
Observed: 2.8,bar
